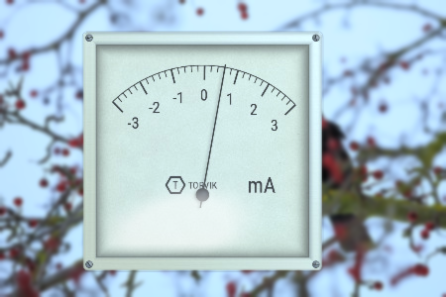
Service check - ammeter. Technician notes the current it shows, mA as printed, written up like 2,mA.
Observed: 0.6,mA
